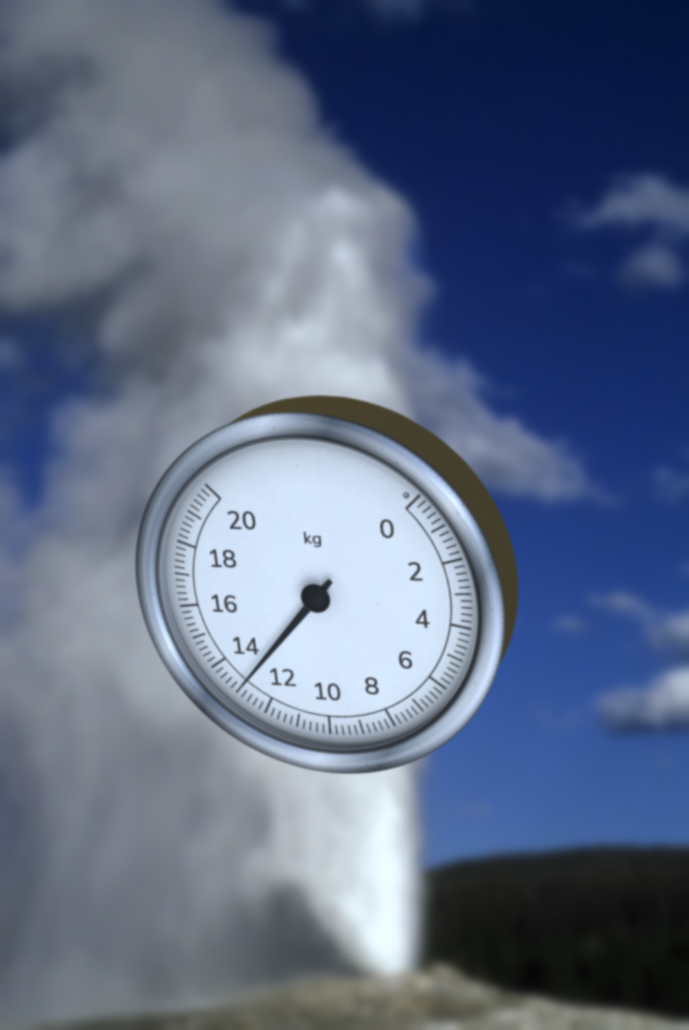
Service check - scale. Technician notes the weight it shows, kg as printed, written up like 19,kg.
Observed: 13,kg
